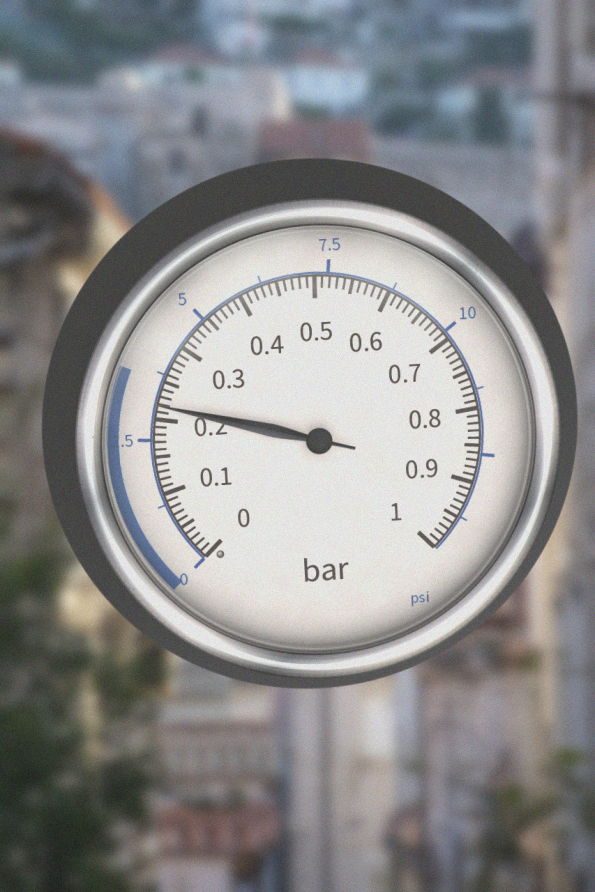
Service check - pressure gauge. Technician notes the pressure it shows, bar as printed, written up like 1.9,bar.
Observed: 0.22,bar
